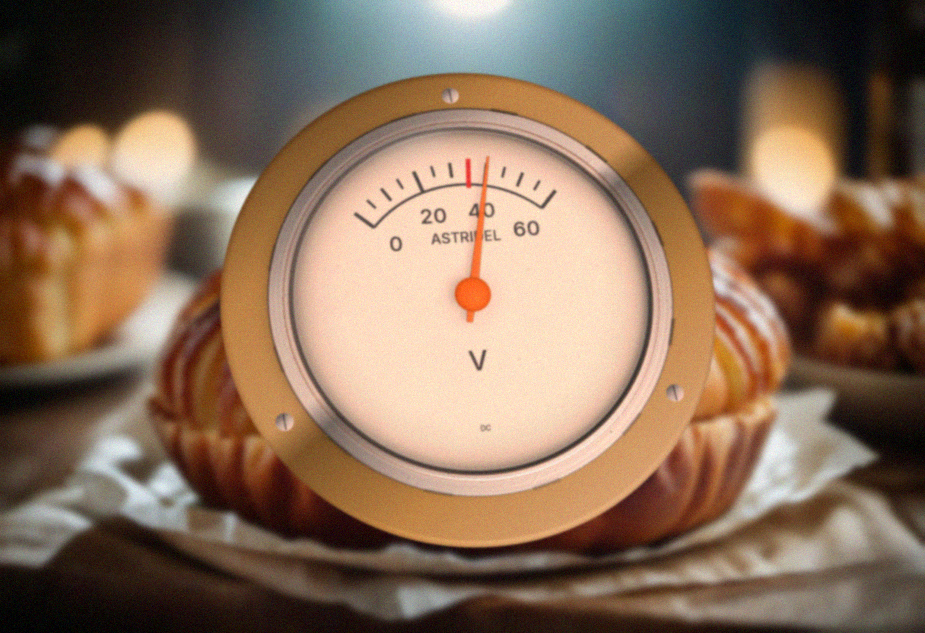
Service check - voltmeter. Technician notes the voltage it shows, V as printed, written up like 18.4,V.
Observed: 40,V
